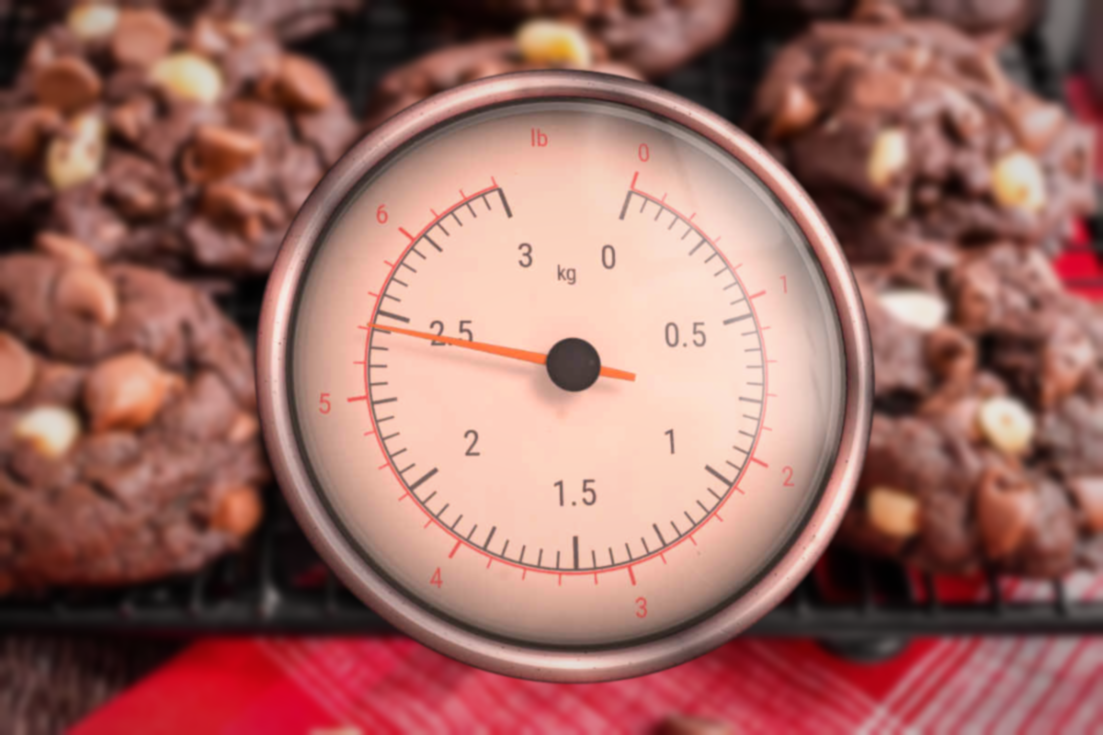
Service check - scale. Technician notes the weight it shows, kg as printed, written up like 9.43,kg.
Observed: 2.45,kg
